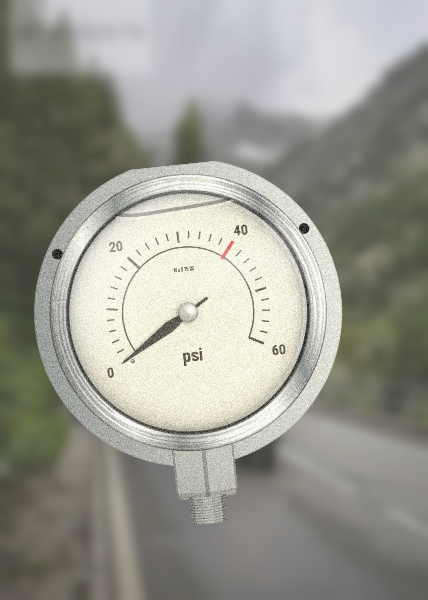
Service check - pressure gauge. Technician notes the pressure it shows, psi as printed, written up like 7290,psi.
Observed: 0,psi
